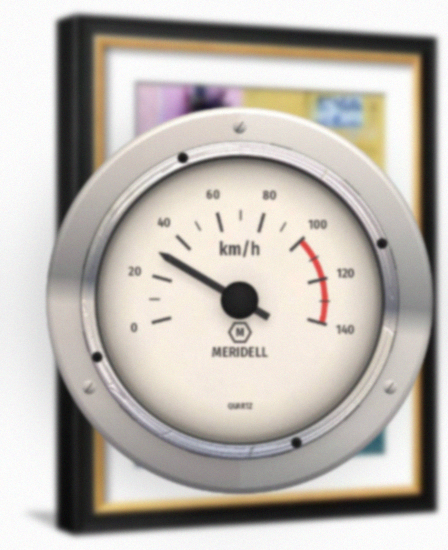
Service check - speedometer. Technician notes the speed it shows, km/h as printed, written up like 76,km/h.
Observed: 30,km/h
